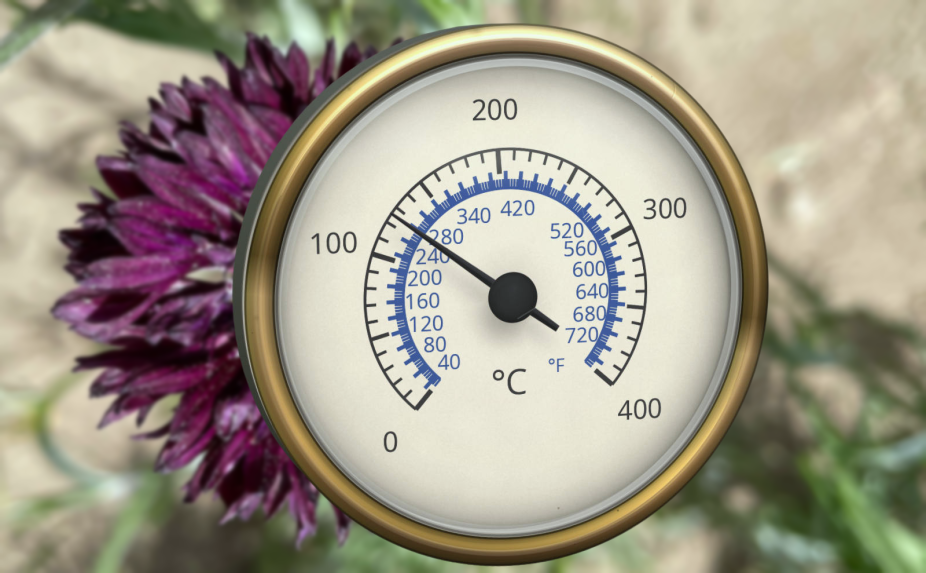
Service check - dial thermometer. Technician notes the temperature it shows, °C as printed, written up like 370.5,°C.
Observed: 125,°C
